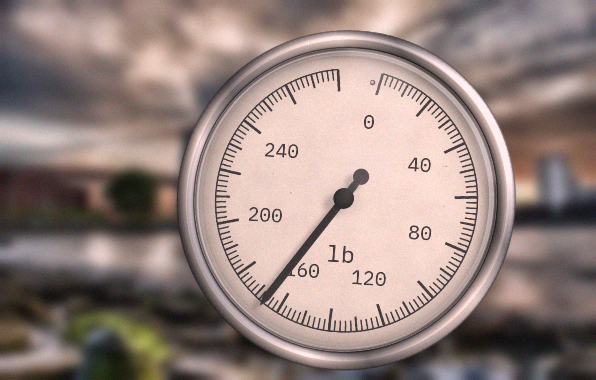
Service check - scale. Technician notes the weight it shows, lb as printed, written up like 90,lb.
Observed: 166,lb
